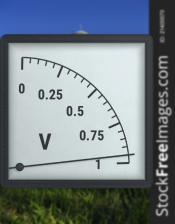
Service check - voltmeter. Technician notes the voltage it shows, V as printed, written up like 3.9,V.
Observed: 0.95,V
